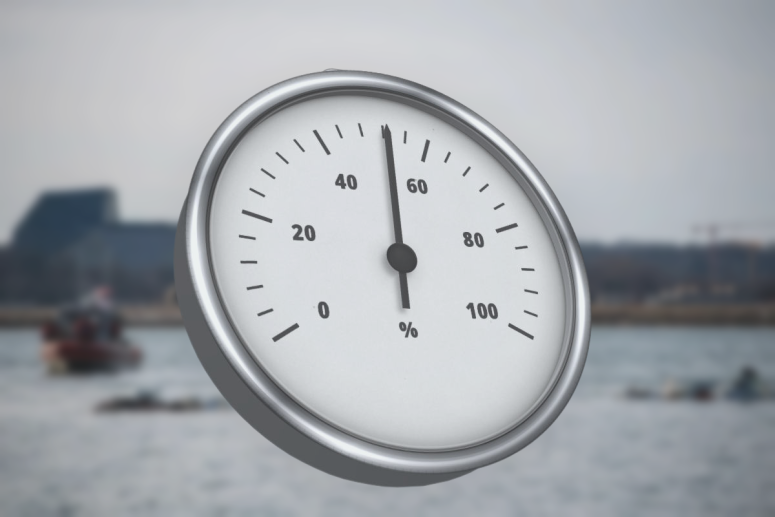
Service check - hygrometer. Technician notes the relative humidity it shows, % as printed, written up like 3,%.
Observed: 52,%
